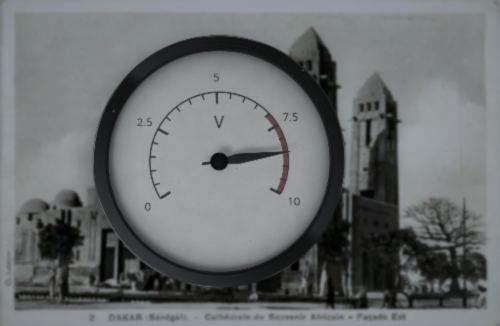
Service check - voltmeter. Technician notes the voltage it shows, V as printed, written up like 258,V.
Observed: 8.5,V
